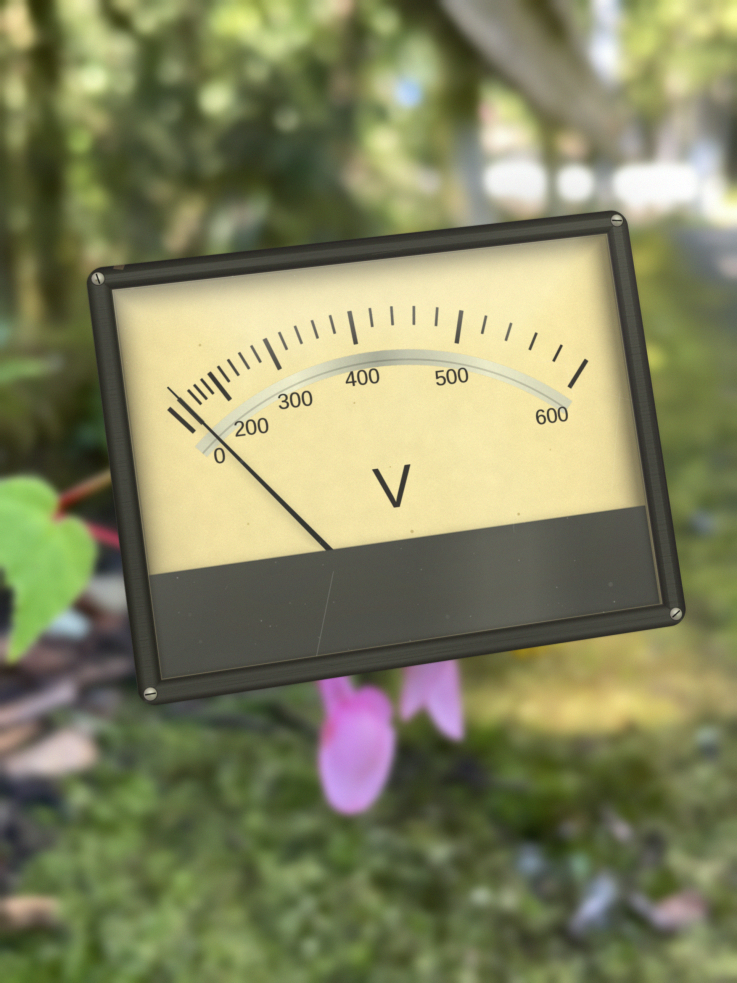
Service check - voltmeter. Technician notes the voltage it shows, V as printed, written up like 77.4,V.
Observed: 100,V
